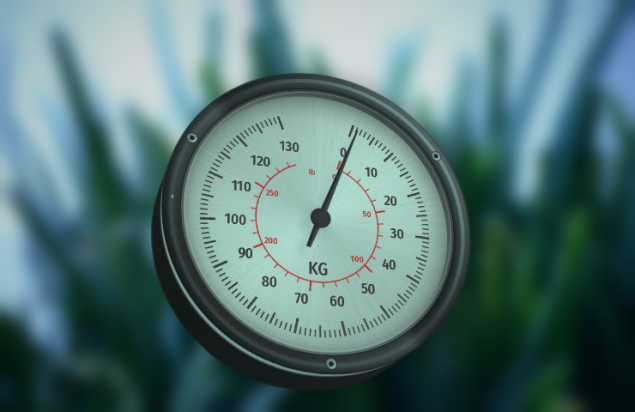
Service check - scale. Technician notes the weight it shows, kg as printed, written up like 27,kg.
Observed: 1,kg
